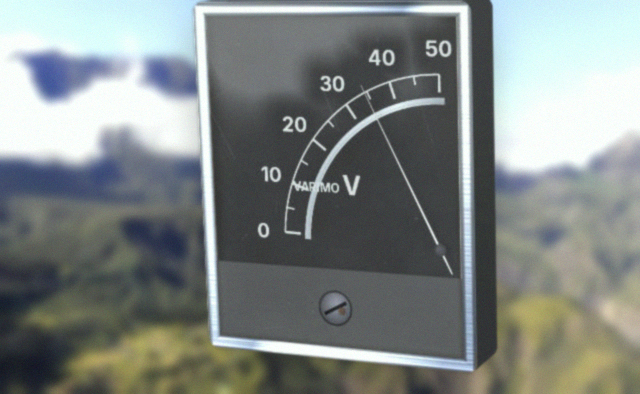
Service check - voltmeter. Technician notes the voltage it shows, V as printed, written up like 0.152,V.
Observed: 35,V
